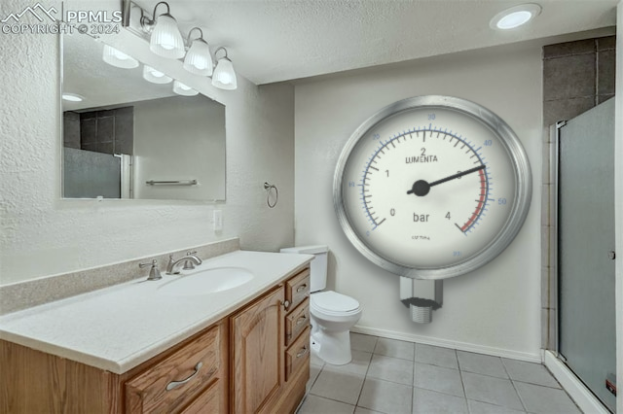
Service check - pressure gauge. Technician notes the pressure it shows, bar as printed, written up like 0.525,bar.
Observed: 3,bar
